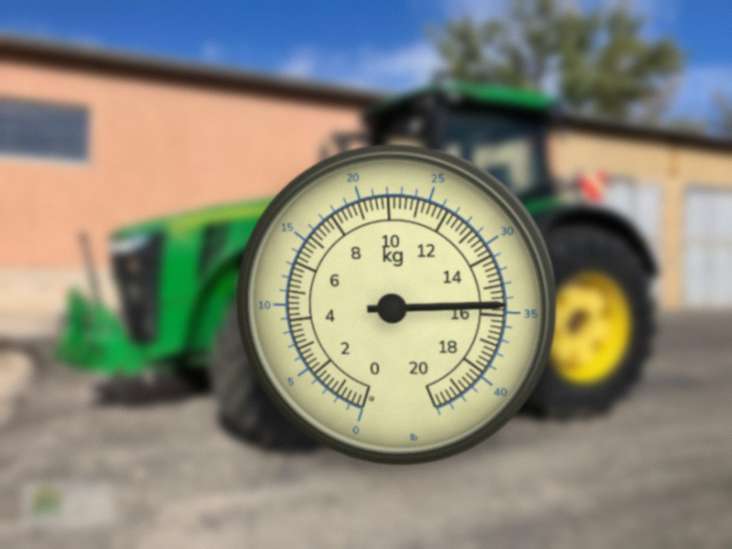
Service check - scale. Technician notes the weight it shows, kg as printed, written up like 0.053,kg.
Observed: 15.6,kg
